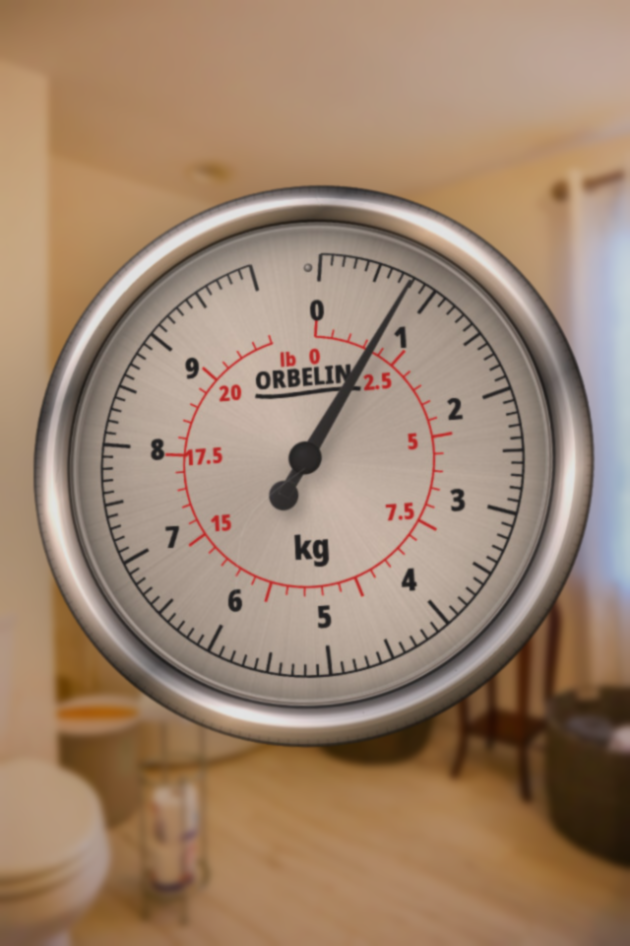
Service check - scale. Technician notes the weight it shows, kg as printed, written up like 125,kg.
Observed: 0.8,kg
